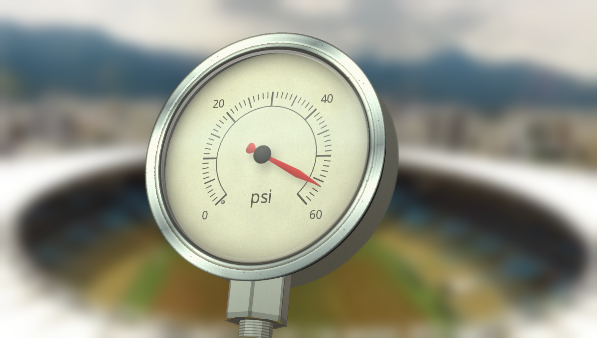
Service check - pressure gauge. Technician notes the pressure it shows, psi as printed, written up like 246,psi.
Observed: 56,psi
